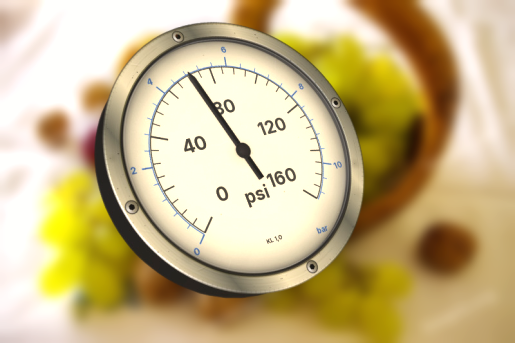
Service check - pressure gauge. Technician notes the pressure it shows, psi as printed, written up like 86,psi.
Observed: 70,psi
